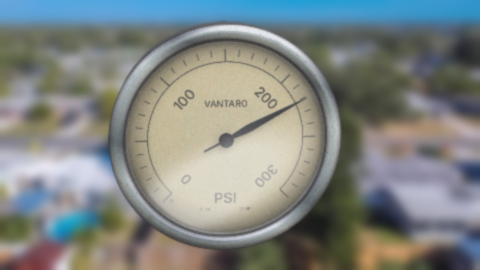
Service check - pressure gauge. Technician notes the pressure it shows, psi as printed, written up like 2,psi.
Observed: 220,psi
